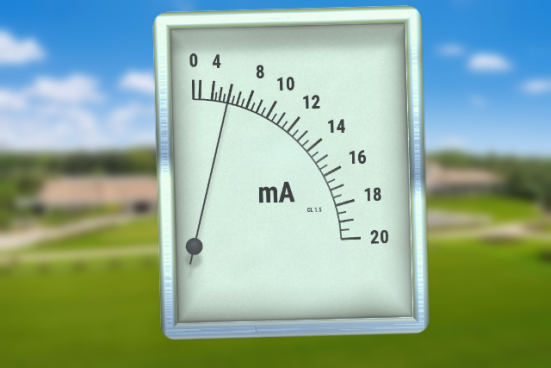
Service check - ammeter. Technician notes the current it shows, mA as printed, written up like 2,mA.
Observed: 6,mA
